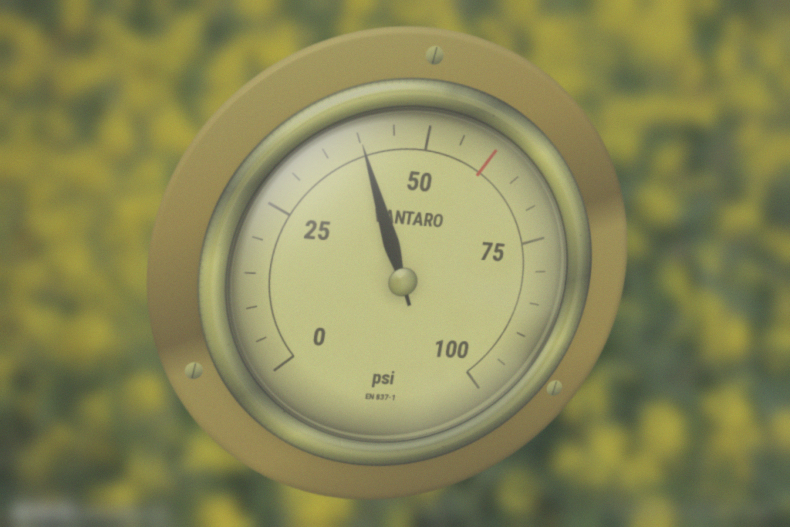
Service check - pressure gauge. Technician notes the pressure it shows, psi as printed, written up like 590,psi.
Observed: 40,psi
